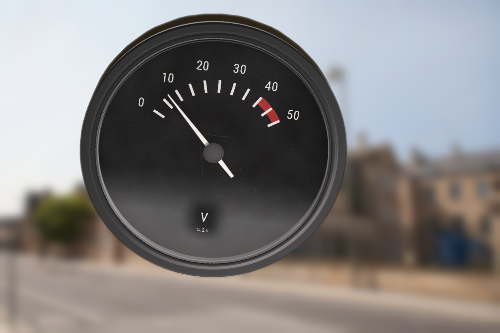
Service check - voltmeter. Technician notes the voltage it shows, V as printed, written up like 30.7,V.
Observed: 7.5,V
